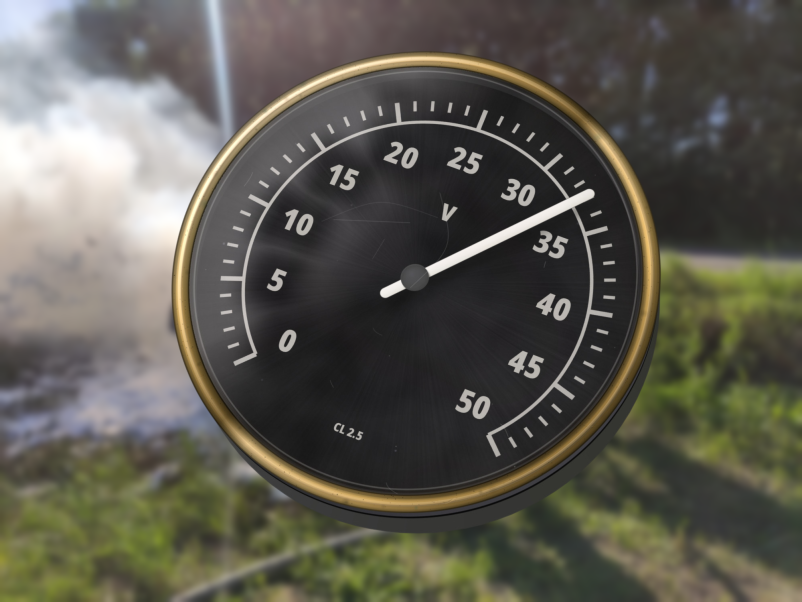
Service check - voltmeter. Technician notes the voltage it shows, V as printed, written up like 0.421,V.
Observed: 33,V
